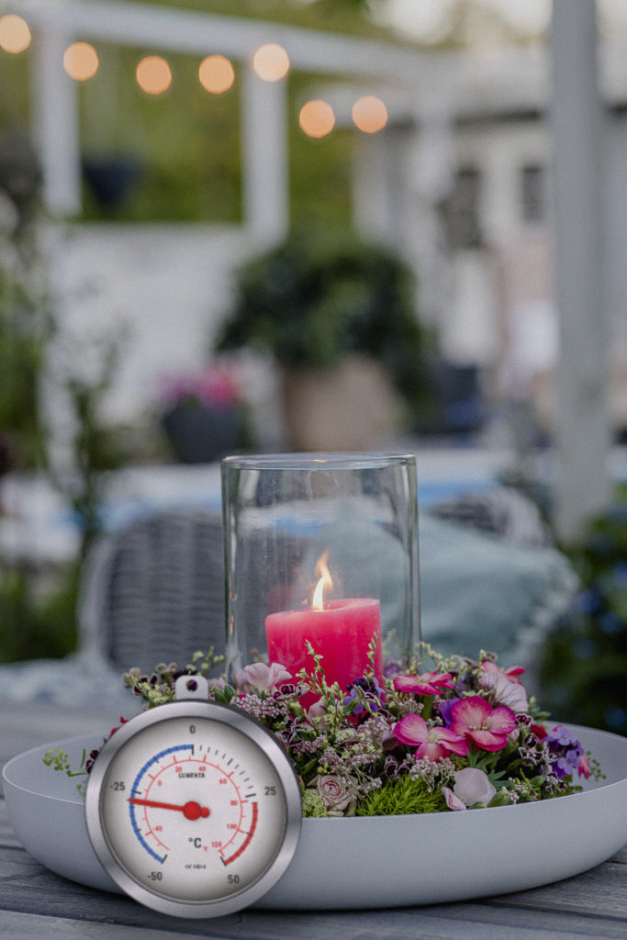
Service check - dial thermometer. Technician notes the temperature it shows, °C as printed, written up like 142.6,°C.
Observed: -27.5,°C
